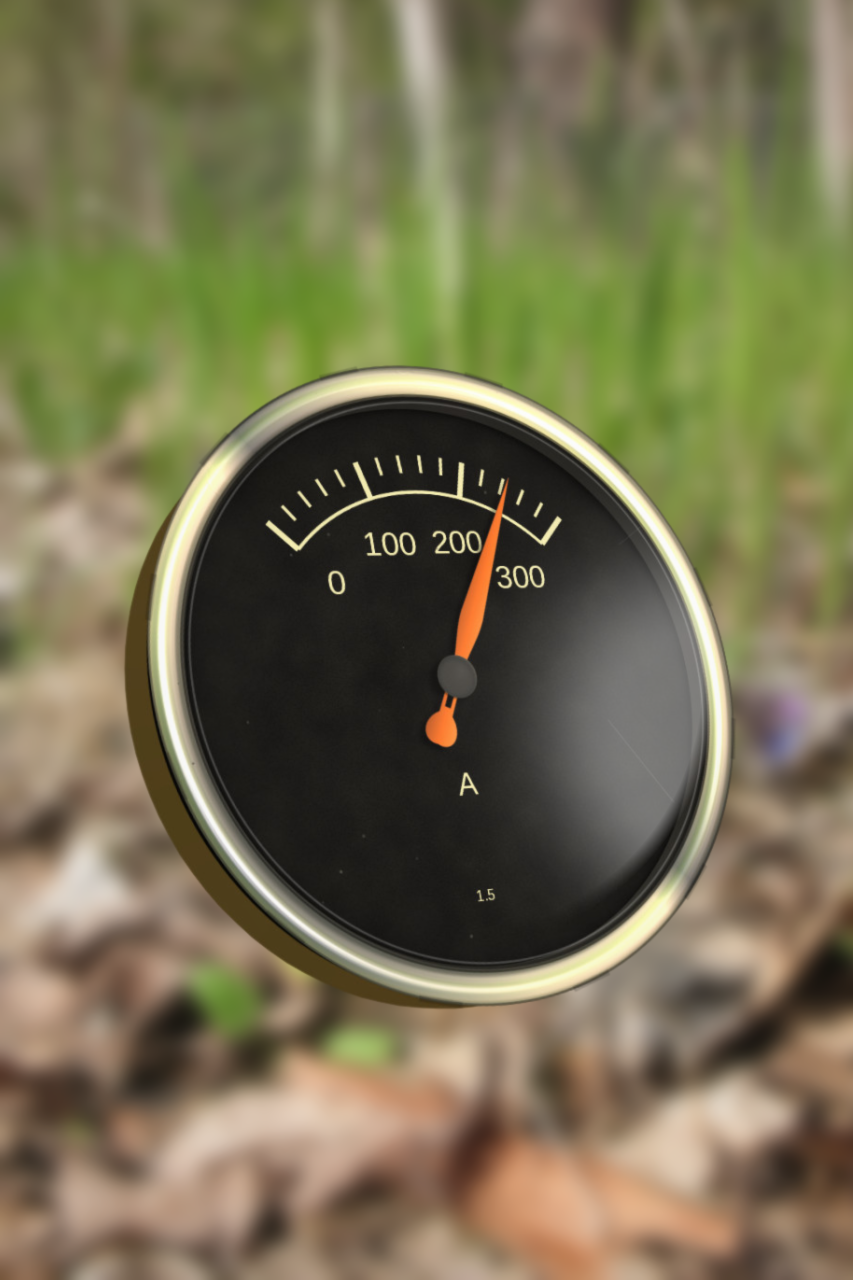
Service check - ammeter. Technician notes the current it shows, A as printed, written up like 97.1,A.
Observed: 240,A
